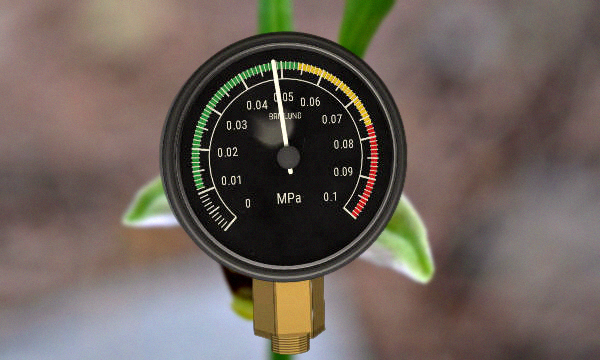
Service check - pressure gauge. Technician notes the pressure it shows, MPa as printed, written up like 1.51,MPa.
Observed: 0.048,MPa
